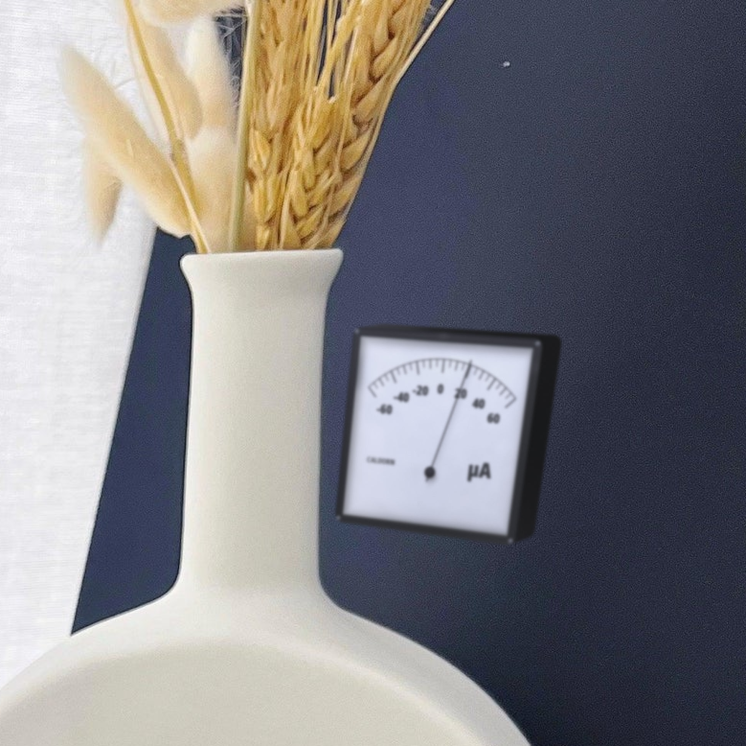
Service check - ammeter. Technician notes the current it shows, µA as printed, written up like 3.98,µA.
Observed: 20,µA
